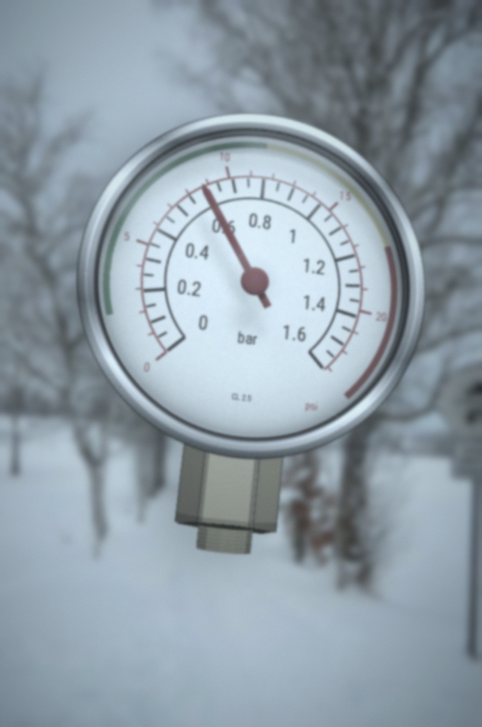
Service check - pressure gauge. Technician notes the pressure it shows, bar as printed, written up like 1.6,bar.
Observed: 0.6,bar
